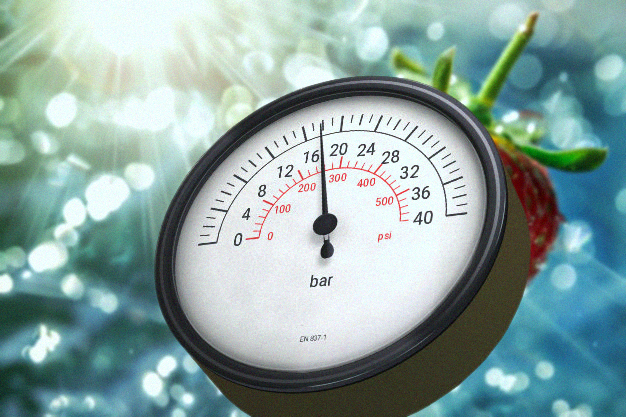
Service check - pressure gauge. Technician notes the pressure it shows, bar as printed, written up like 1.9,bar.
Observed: 18,bar
